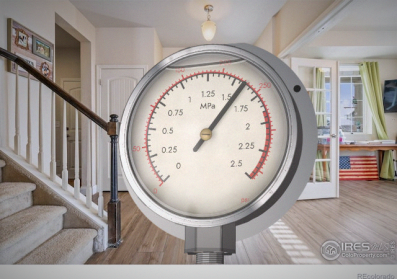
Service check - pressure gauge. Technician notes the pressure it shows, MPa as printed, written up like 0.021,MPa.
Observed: 1.6,MPa
